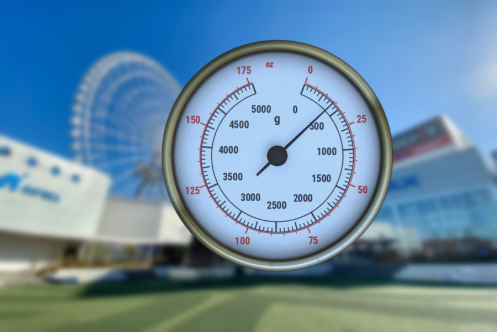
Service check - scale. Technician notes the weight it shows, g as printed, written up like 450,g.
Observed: 400,g
